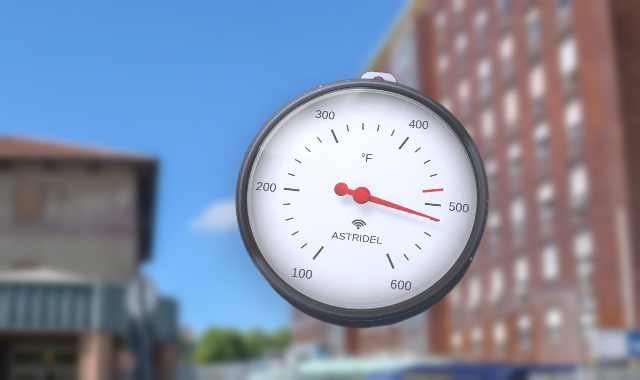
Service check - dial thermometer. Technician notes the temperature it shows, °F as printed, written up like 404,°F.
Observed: 520,°F
